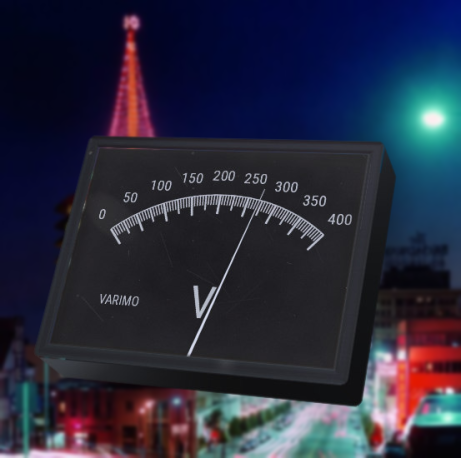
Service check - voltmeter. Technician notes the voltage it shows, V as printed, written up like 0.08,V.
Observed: 275,V
